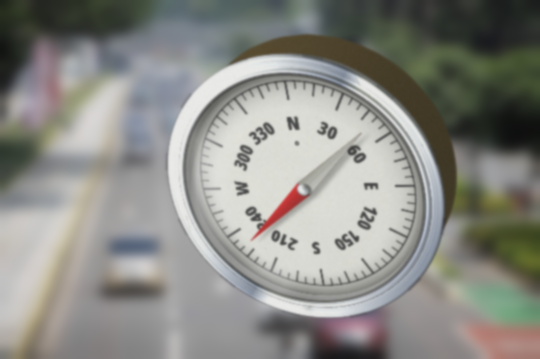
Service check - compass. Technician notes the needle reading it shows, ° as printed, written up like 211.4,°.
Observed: 230,°
